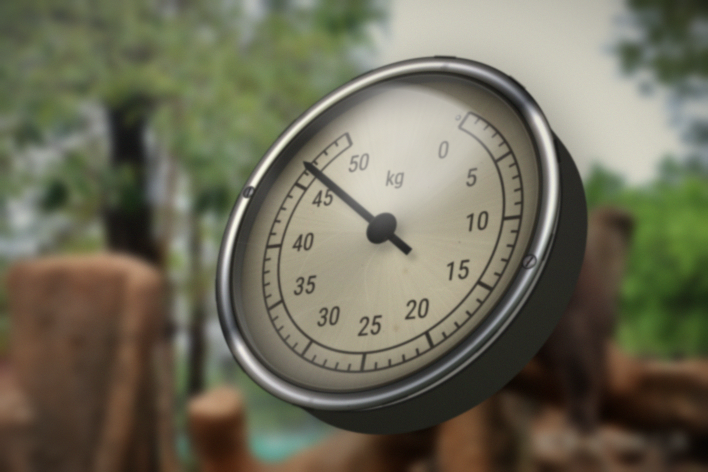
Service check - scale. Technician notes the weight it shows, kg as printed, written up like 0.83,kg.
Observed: 46.5,kg
